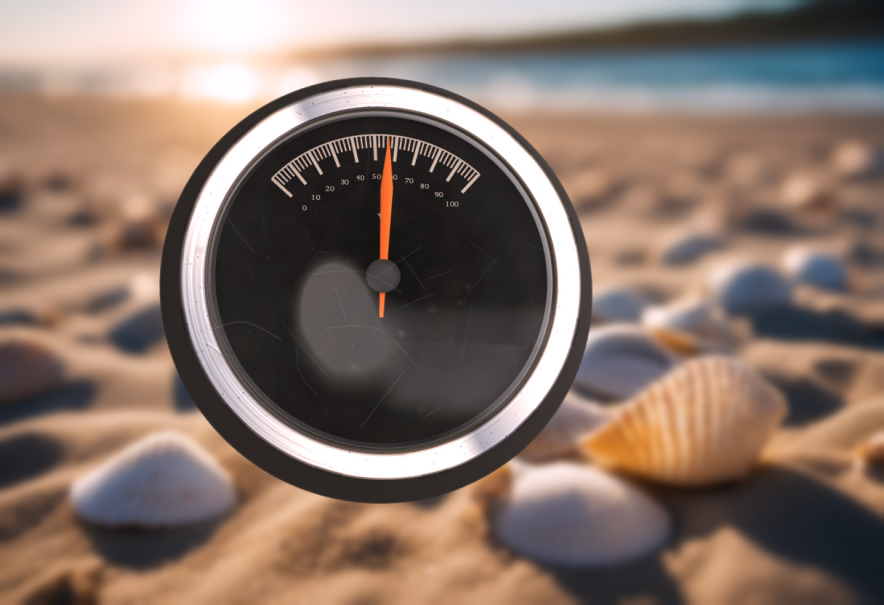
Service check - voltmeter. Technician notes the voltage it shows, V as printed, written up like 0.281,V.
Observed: 56,V
